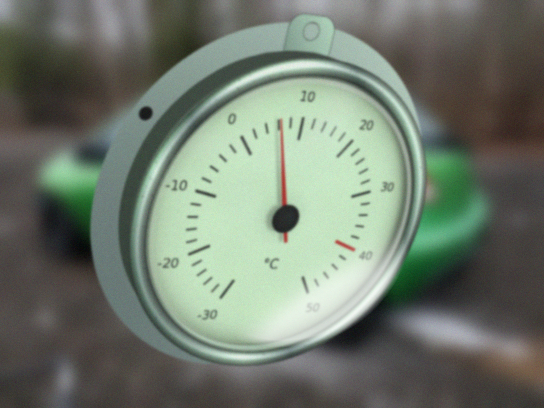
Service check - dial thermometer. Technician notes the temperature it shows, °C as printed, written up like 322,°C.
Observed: 6,°C
